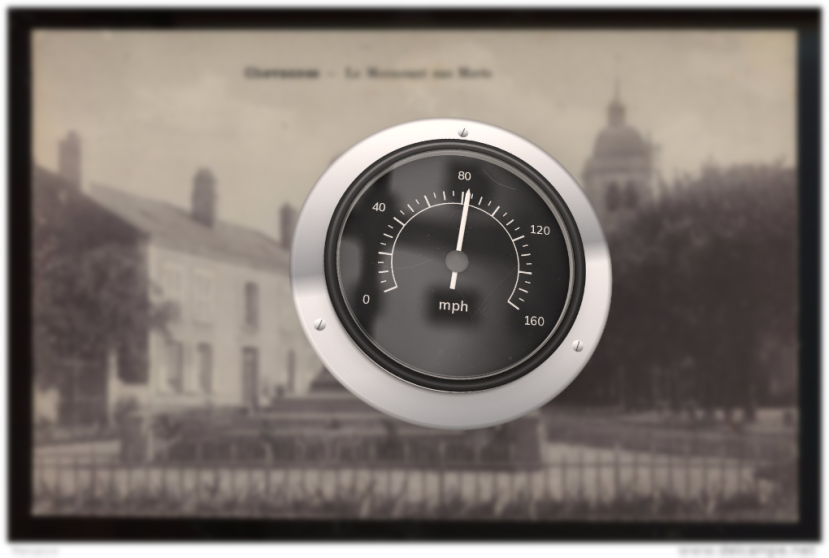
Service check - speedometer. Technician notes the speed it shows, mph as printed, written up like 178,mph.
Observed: 82.5,mph
